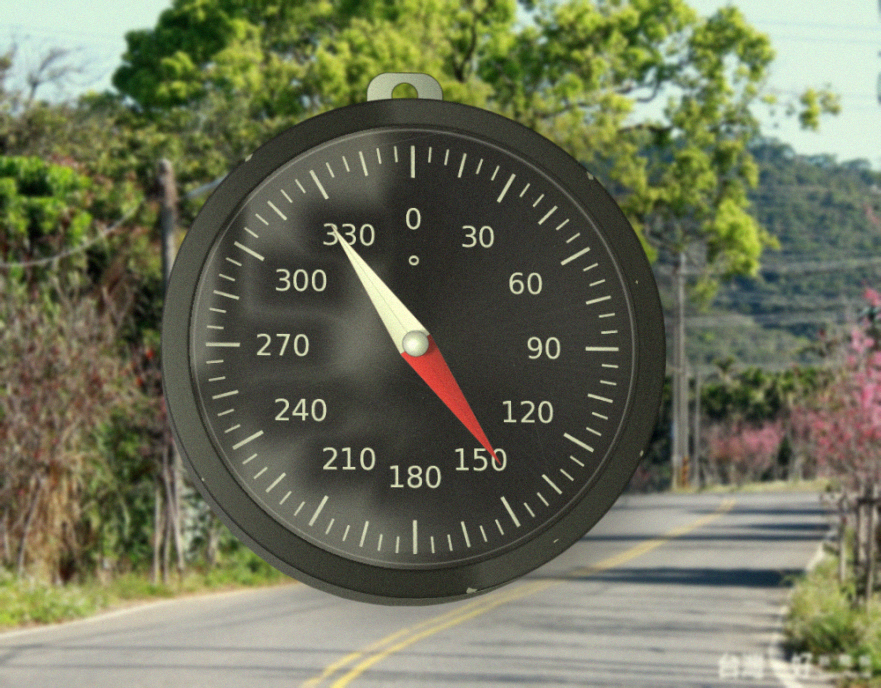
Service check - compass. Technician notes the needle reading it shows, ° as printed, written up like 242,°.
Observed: 145,°
